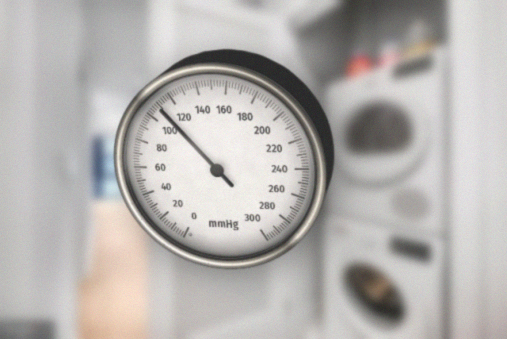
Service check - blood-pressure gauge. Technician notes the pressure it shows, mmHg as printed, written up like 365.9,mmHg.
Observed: 110,mmHg
